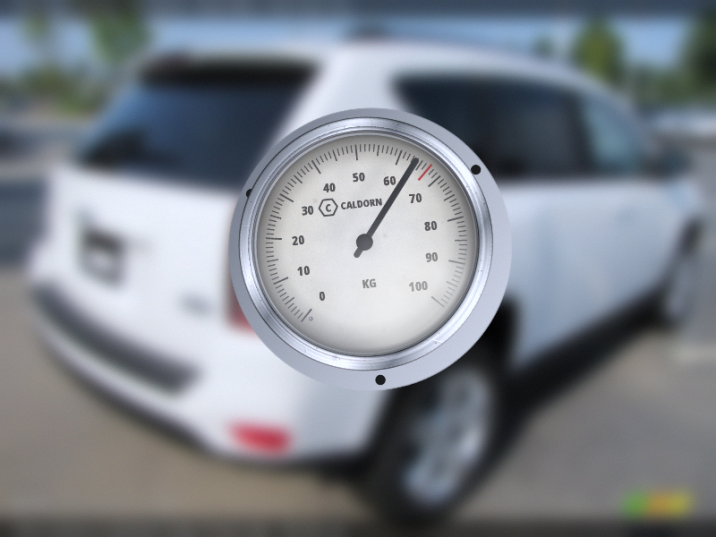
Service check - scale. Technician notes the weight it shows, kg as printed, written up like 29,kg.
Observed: 64,kg
